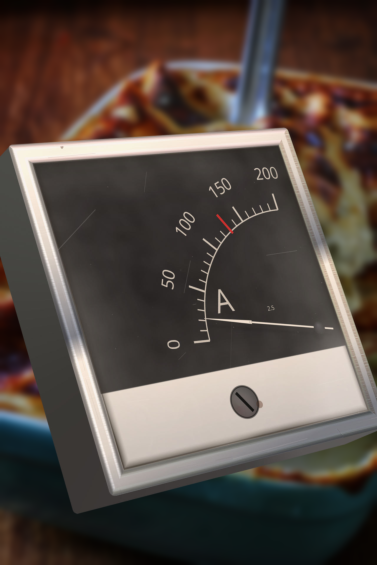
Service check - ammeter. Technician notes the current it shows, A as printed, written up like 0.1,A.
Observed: 20,A
